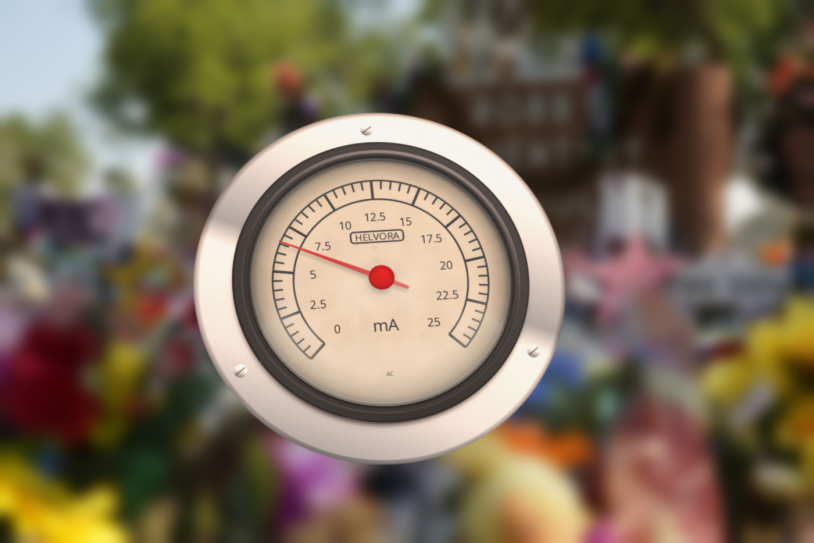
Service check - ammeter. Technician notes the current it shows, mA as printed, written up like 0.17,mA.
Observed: 6.5,mA
